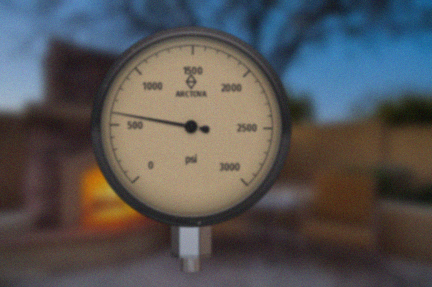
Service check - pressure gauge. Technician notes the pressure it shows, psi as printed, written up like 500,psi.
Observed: 600,psi
